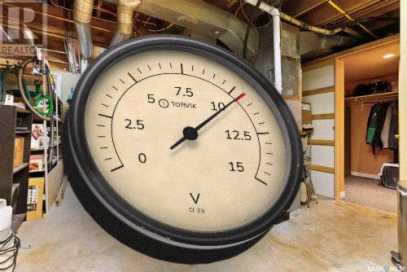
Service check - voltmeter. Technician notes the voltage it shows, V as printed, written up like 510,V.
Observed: 10.5,V
